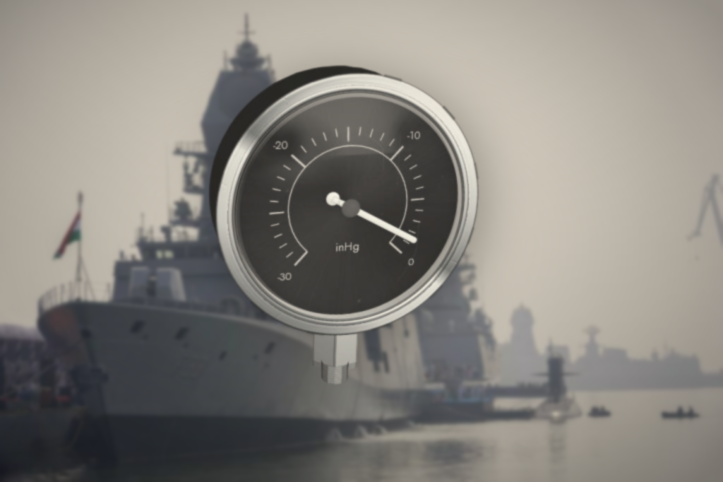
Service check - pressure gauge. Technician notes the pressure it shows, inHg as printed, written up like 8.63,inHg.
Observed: -1.5,inHg
